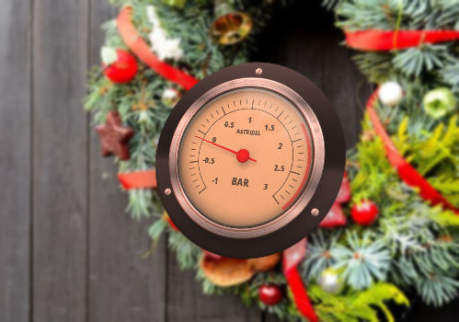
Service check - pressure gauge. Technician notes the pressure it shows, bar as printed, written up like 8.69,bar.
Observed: -0.1,bar
